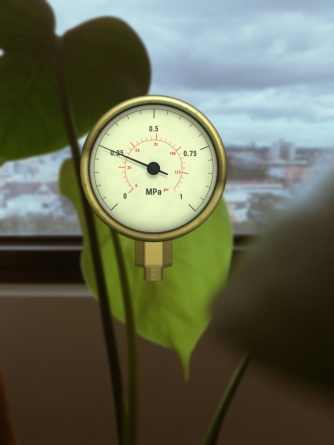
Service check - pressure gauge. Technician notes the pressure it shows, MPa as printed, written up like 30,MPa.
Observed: 0.25,MPa
